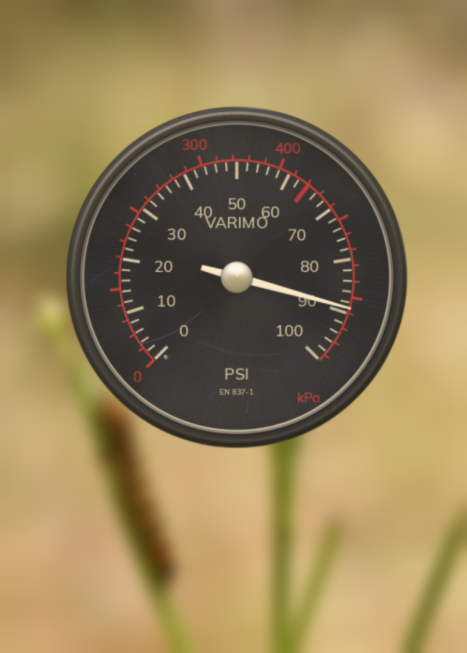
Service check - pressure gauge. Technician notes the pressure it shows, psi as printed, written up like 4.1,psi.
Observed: 89,psi
